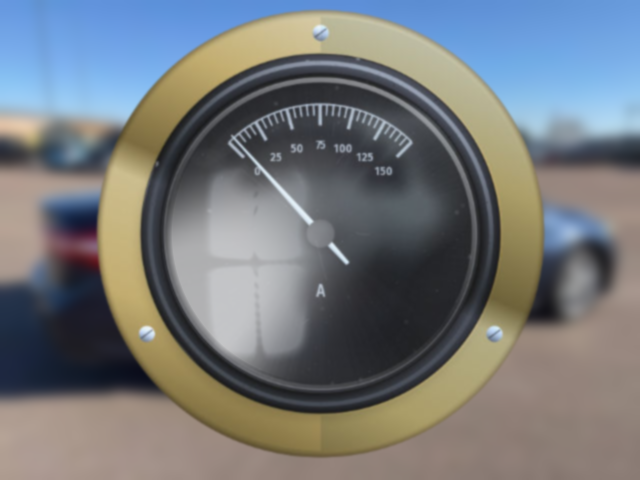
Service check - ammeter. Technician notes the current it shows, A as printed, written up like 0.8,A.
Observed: 5,A
